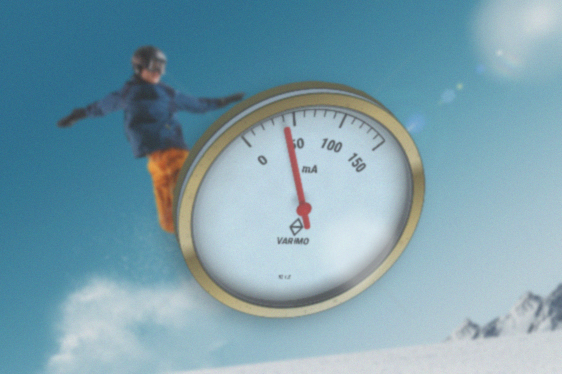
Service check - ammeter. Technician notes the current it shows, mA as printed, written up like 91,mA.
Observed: 40,mA
